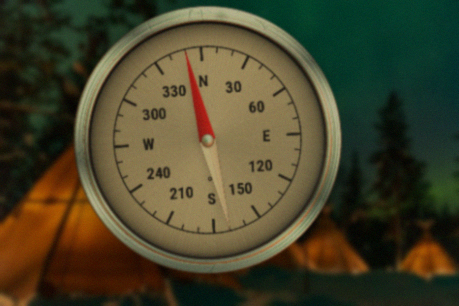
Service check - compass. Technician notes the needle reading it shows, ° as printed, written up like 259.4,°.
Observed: 350,°
